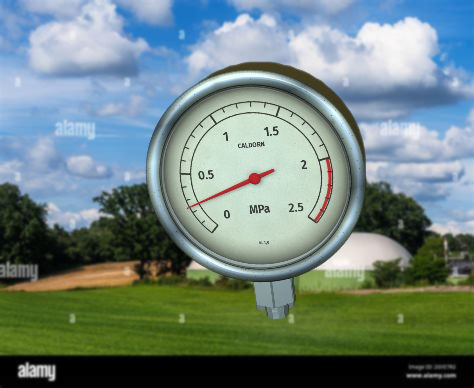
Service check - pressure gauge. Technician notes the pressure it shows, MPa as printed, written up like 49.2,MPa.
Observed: 0.25,MPa
